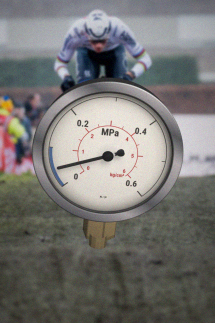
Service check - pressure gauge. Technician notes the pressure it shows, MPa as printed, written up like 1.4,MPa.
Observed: 0.05,MPa
